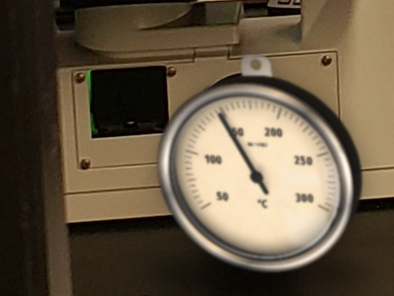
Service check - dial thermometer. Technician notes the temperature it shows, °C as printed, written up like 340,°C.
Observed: 150,°C
